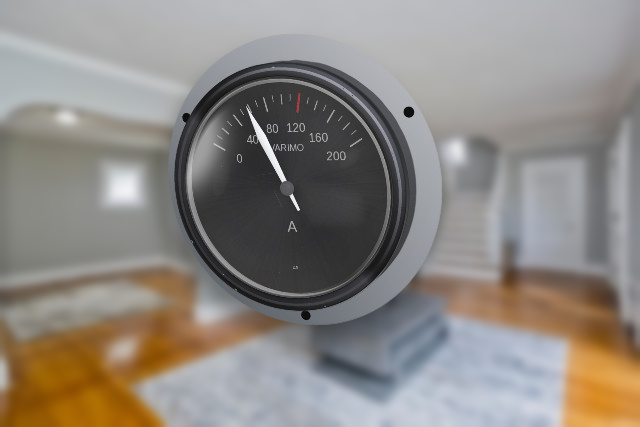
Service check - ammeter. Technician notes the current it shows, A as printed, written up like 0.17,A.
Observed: 60,A
